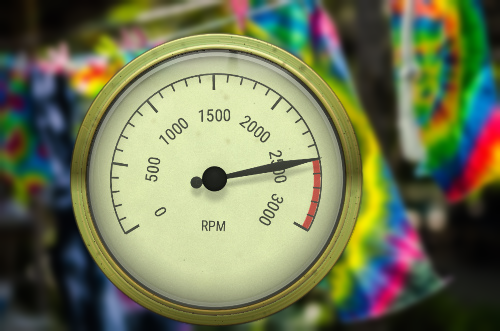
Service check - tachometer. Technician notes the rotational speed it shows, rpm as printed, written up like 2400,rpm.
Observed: 2500,rpm
